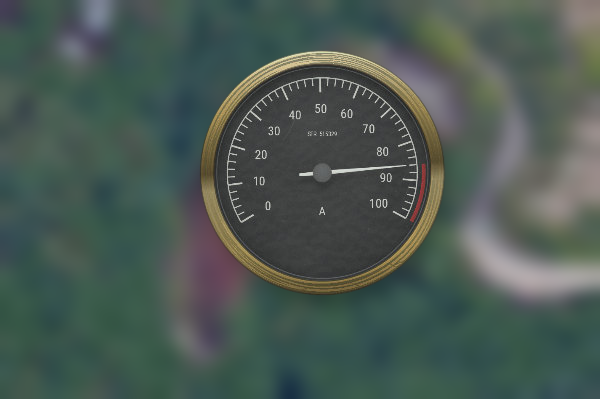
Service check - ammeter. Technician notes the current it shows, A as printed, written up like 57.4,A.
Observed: 86,A
